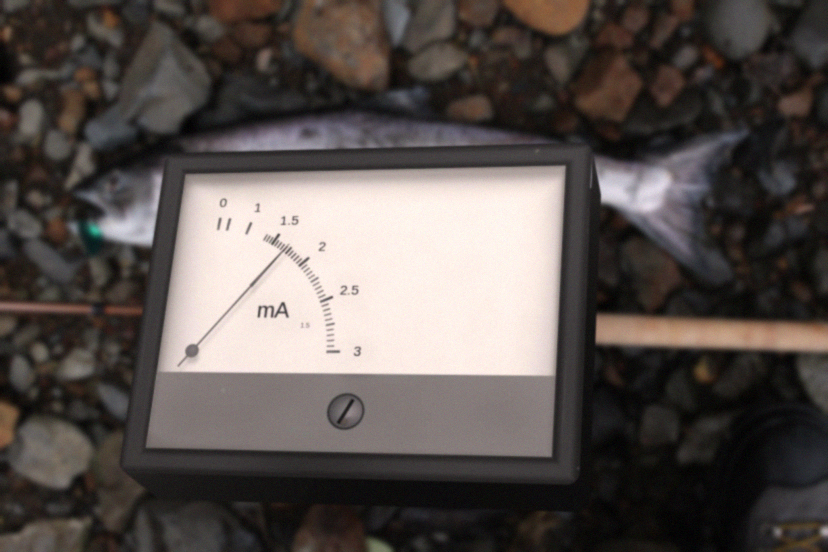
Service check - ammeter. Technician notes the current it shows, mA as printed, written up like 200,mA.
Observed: 1.75,mA
